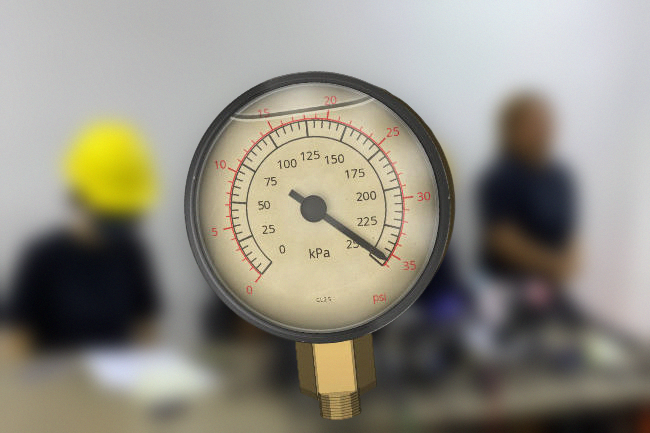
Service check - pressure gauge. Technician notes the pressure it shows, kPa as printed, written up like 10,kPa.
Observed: 245,kPa
